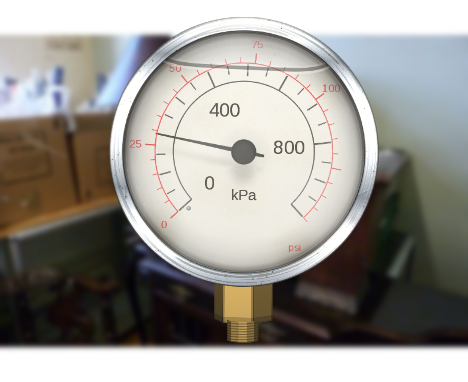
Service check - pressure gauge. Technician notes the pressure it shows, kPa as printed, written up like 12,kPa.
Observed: 200,kPa
